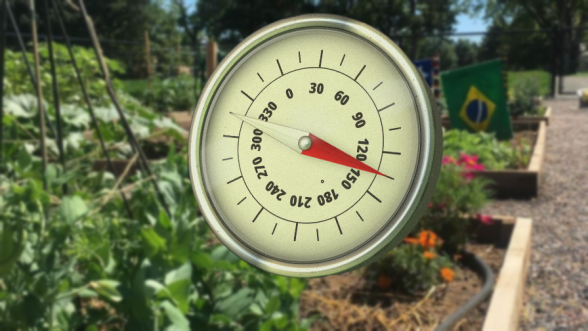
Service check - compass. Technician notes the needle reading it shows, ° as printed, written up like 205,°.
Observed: 135,°
